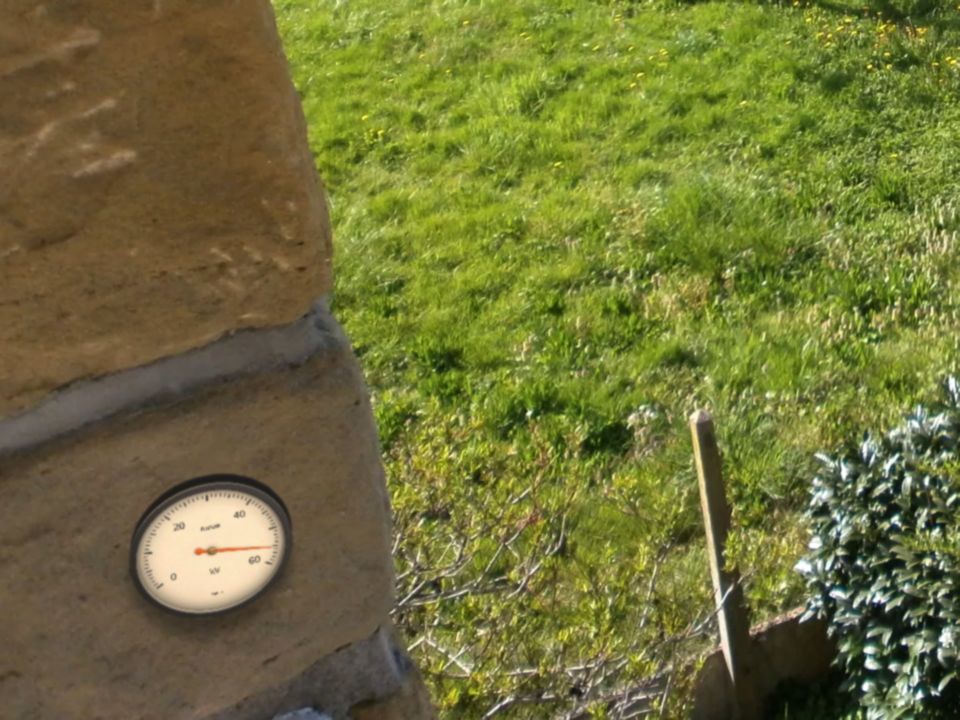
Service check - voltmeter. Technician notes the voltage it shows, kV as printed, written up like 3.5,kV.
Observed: 55,kV
